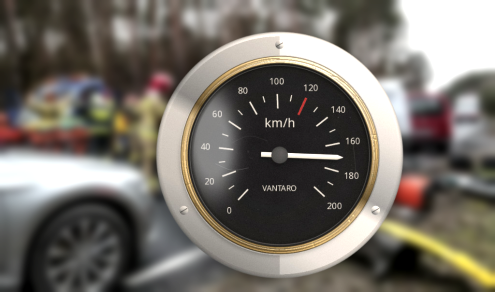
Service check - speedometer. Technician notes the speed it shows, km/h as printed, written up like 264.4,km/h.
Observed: 170,km/h
